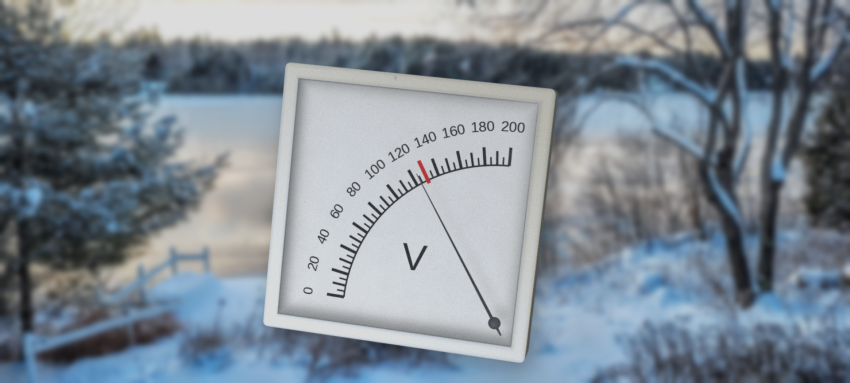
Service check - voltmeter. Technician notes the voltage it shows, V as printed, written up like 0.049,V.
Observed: 125,V
